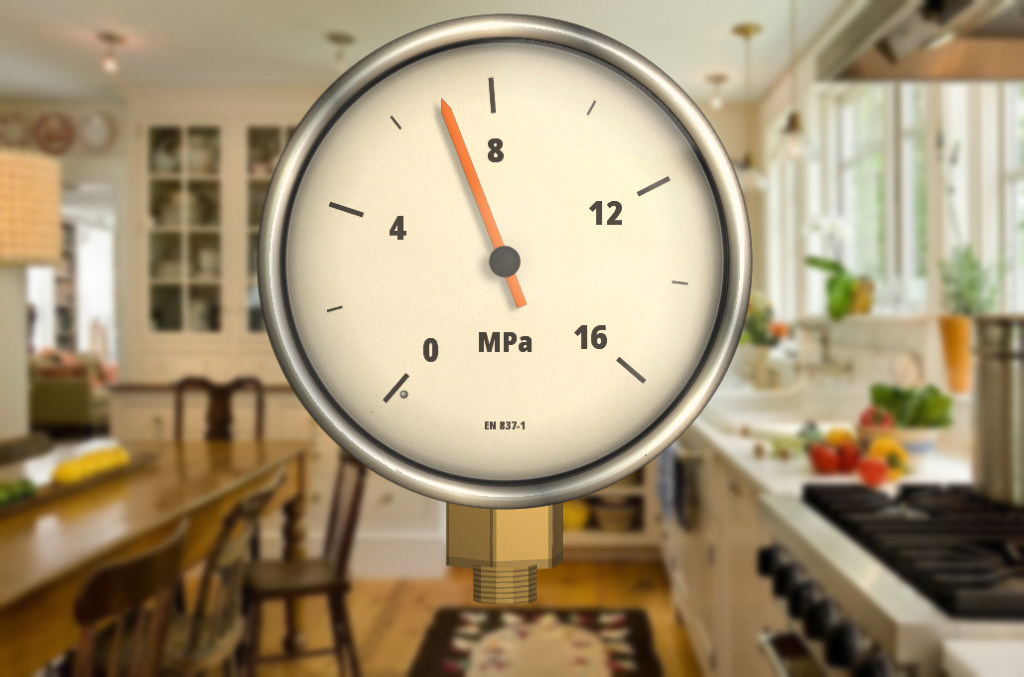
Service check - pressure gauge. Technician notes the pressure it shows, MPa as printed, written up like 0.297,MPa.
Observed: 7,MPa
